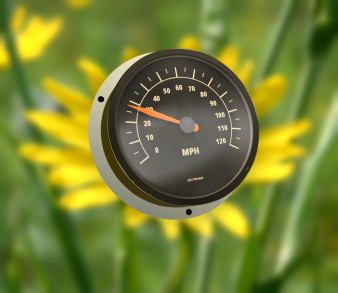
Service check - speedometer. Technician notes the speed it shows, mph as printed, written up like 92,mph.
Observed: 27.5,mph
